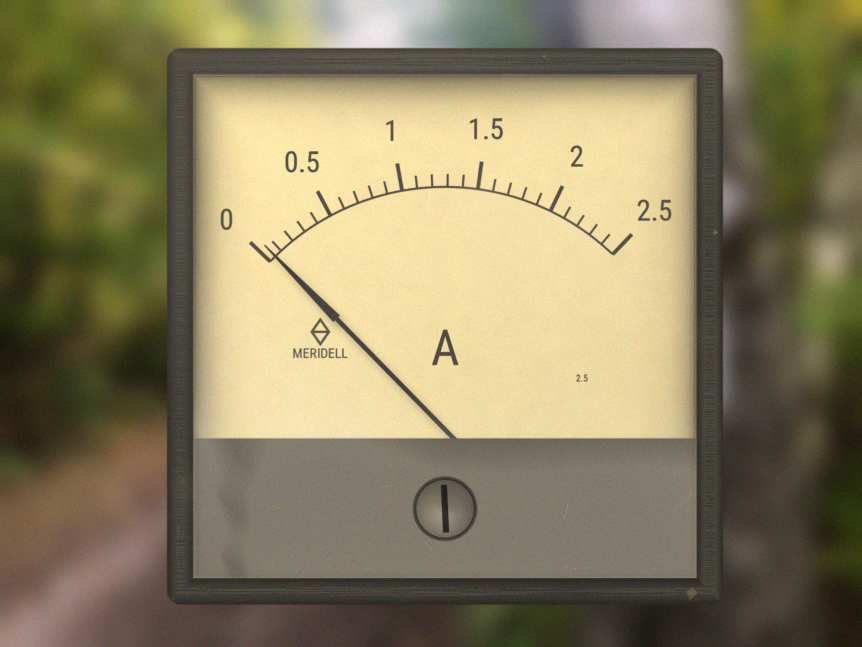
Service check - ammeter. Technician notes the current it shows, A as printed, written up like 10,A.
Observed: 0.05,A
